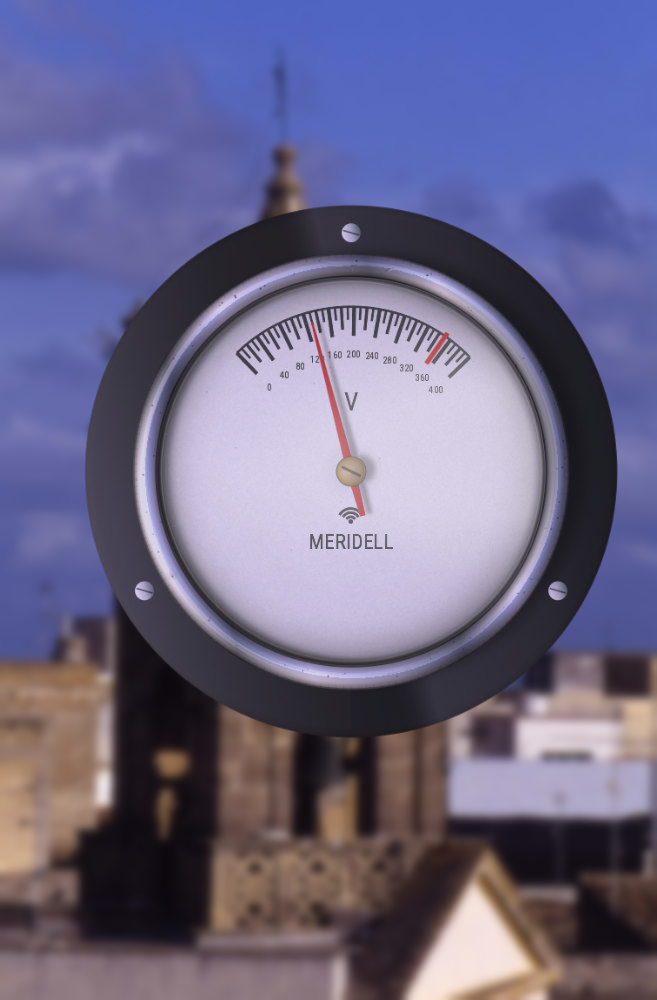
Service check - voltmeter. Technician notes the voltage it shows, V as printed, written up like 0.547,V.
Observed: 130,V
